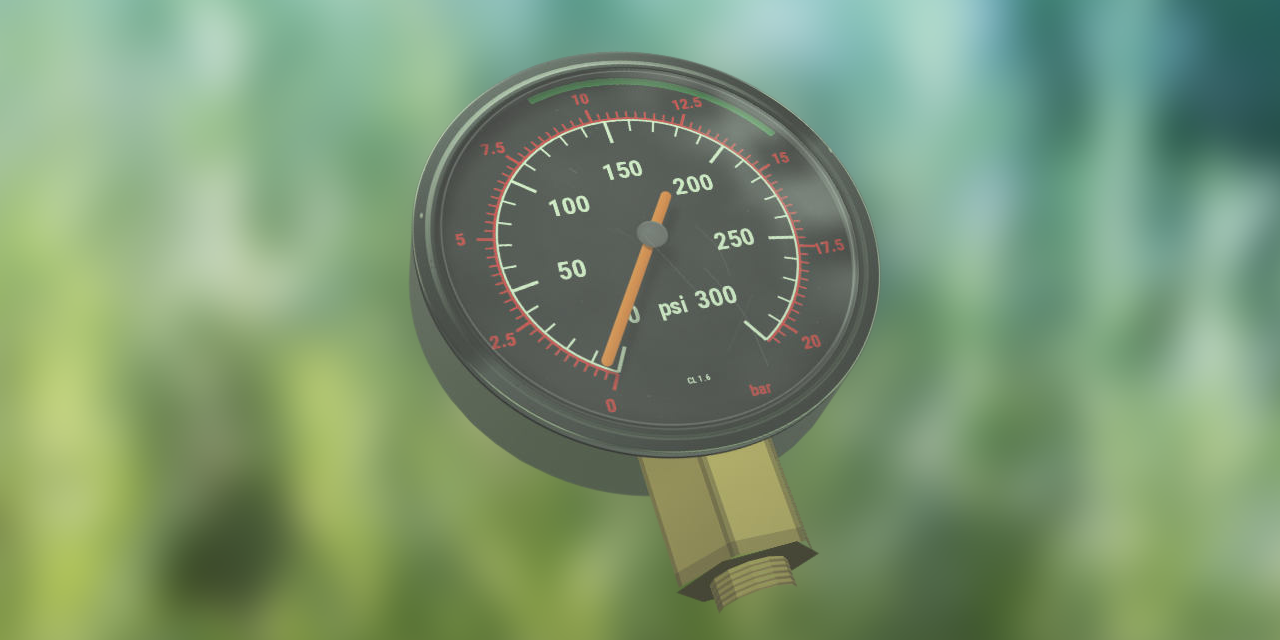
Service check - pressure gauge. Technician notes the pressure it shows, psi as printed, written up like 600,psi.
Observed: 5,psi
